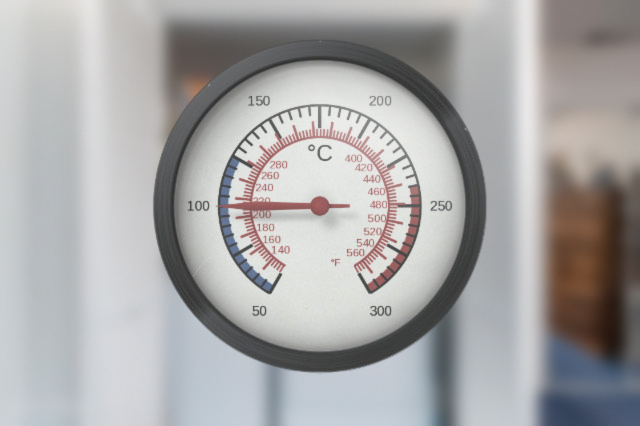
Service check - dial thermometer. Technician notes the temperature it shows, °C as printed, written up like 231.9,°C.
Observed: 100,°C
